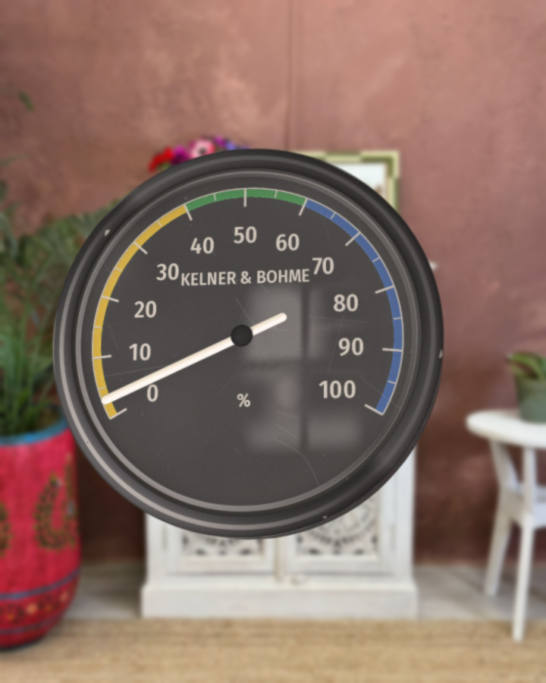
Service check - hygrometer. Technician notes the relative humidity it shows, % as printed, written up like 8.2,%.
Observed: 2.5,%
